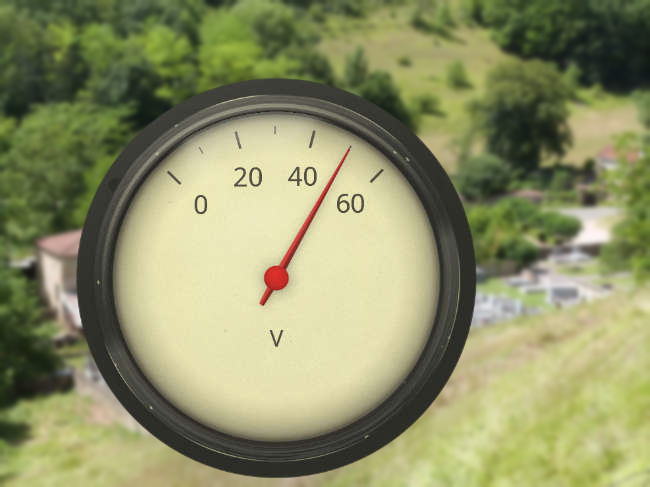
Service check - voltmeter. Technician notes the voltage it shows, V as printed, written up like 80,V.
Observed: 50,V
